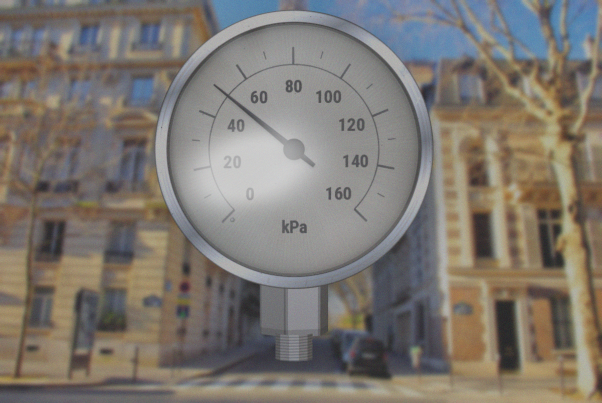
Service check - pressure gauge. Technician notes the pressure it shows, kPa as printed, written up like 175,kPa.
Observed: 50,kPa
